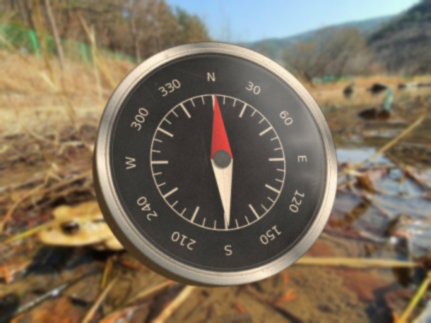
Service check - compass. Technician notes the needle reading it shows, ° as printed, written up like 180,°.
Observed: 0,°
